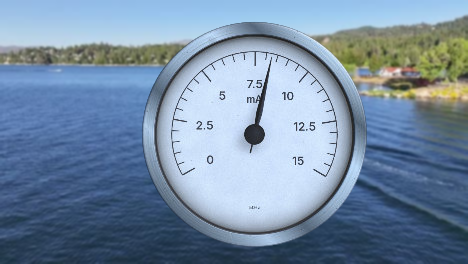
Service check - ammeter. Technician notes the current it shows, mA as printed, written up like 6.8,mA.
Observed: 8.25,mA
